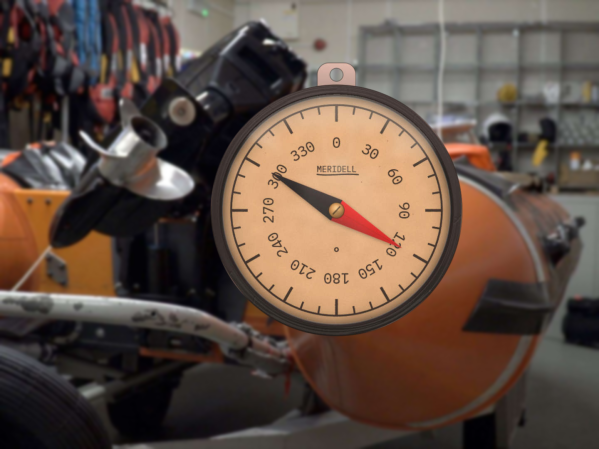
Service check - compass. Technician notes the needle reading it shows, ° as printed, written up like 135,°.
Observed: 120,°
